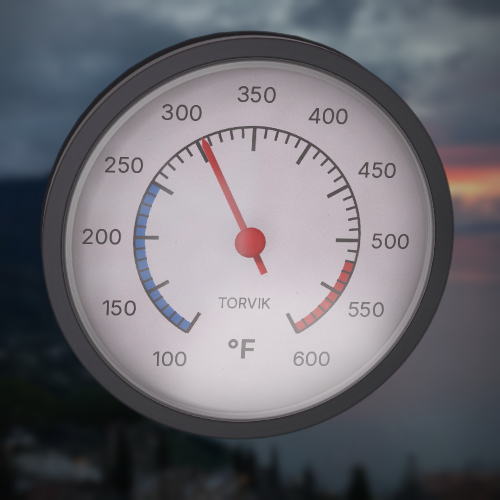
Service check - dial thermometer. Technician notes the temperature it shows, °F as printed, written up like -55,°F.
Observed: 305,°F
